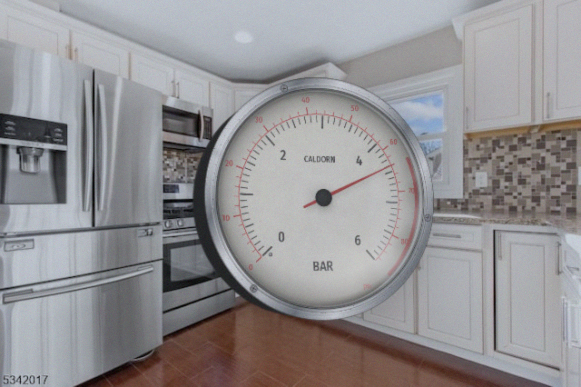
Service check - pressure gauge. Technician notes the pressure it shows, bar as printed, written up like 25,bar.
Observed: 4.4,bar
